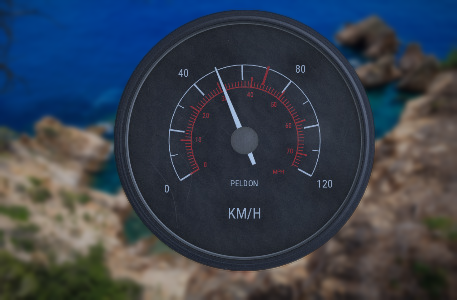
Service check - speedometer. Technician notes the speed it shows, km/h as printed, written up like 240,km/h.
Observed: 50,km/h
